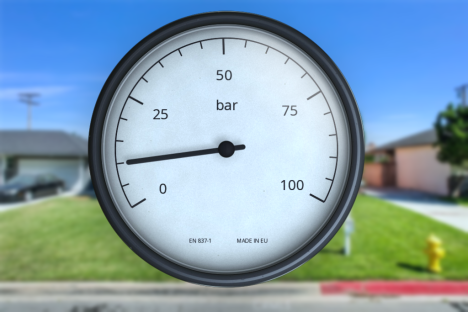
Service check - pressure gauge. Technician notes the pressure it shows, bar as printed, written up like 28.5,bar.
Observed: 10,bar
